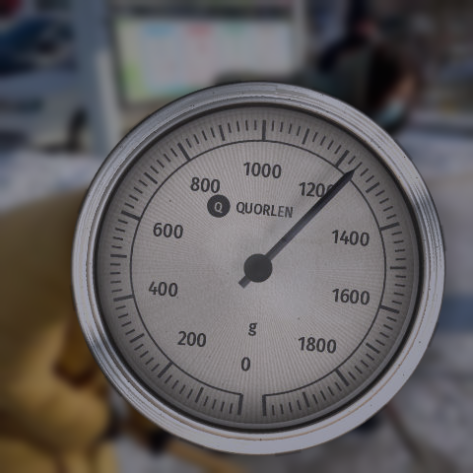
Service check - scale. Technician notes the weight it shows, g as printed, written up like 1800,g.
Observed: 1240,g
